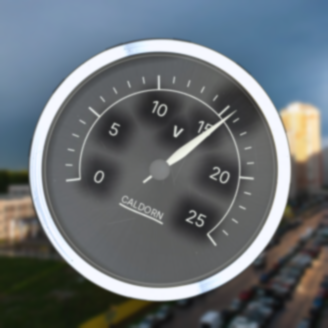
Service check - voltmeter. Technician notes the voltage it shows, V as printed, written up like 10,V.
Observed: 15.5,V
